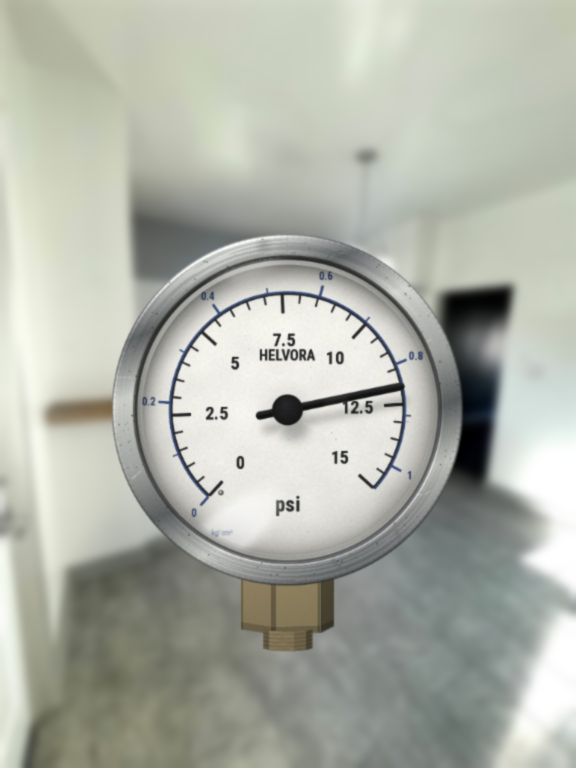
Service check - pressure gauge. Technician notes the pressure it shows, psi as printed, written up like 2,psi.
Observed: 12,psi
